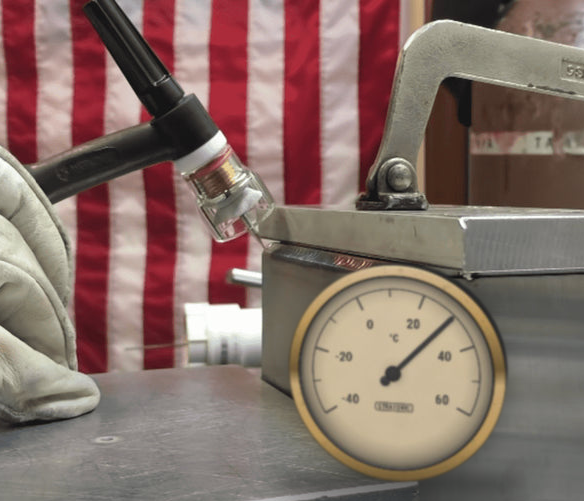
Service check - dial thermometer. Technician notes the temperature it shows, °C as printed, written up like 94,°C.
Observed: 30,°C
